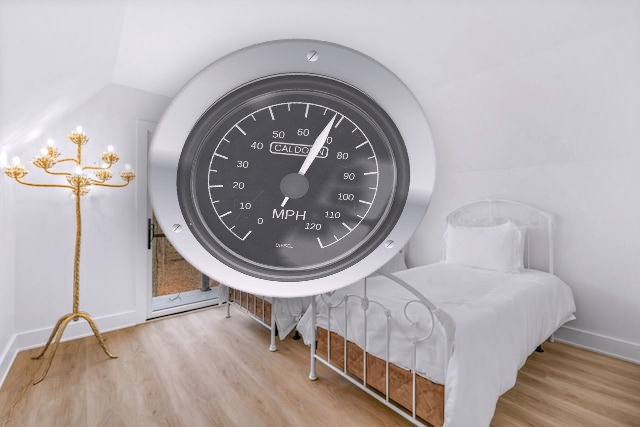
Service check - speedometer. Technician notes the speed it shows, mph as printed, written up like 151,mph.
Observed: 67.5,mph
